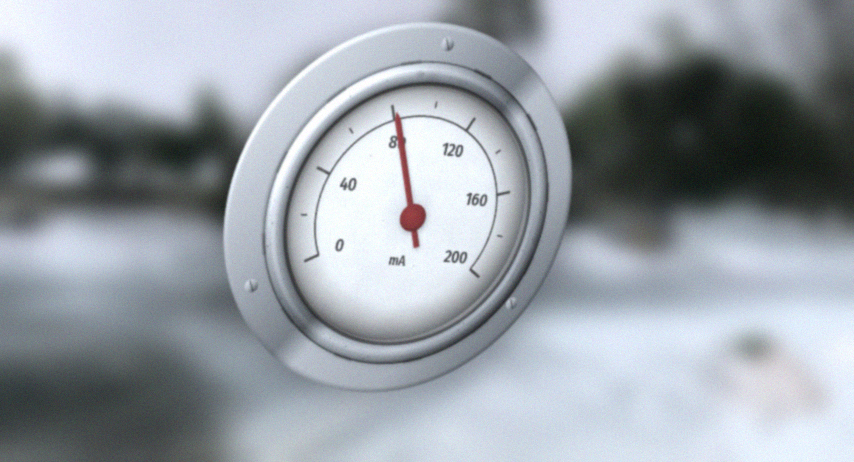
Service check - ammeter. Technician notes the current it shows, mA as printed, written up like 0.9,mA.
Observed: 80,mA
